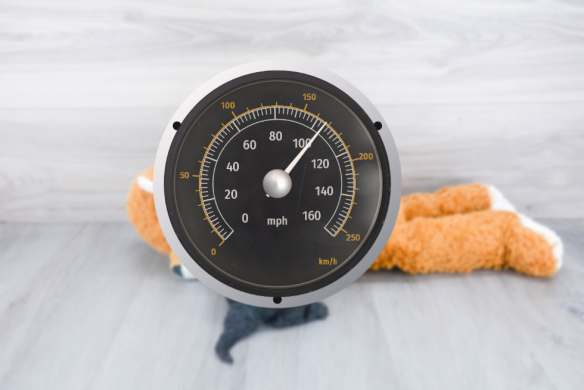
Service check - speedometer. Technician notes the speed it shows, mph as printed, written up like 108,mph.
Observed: 104,mph
